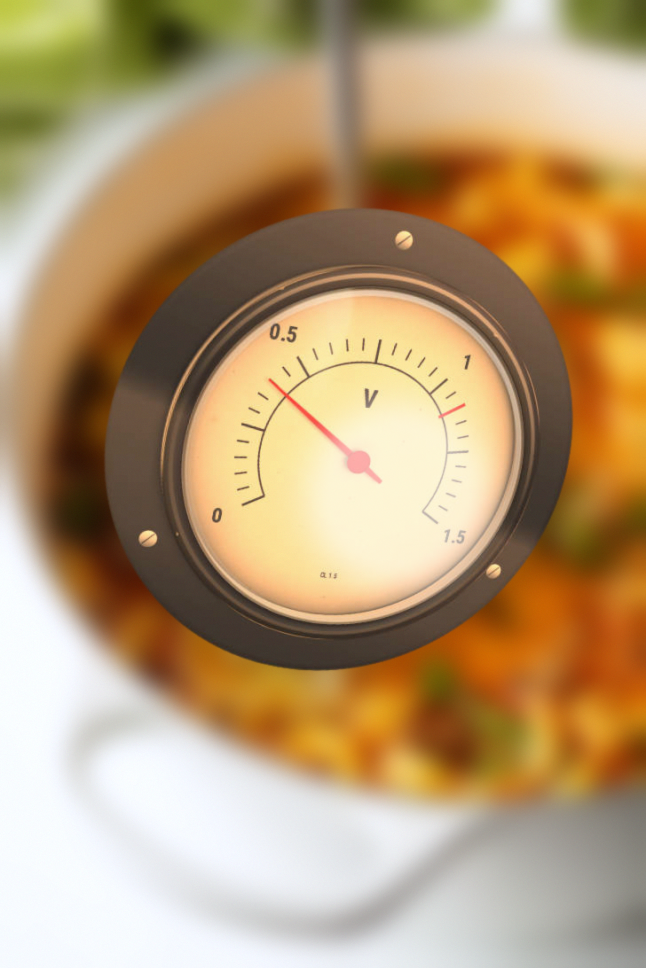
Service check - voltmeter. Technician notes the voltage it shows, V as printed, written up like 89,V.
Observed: 0.4,V
